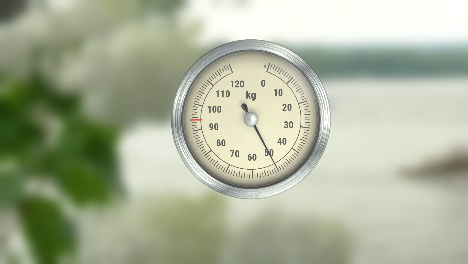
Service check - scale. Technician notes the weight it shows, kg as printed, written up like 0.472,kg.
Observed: 50,kg
